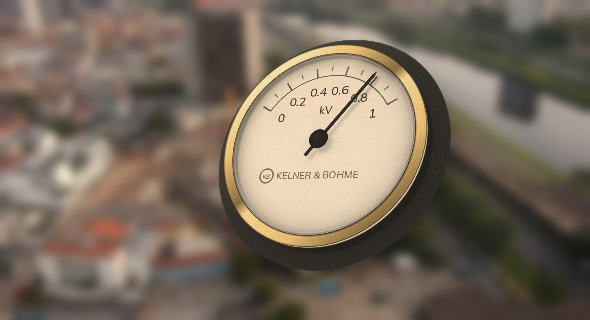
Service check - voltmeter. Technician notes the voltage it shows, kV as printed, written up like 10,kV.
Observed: 0.8,kV
